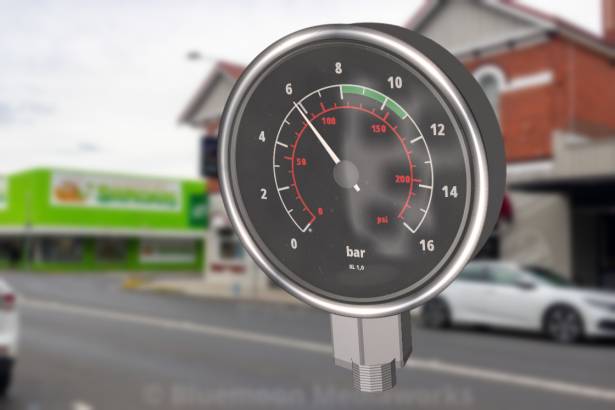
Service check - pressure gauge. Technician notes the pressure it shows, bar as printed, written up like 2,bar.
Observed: 6,bar
